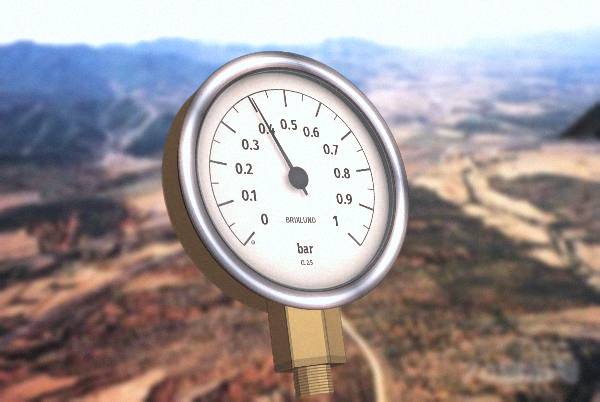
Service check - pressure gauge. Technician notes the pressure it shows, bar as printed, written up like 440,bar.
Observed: 0.4,bar
